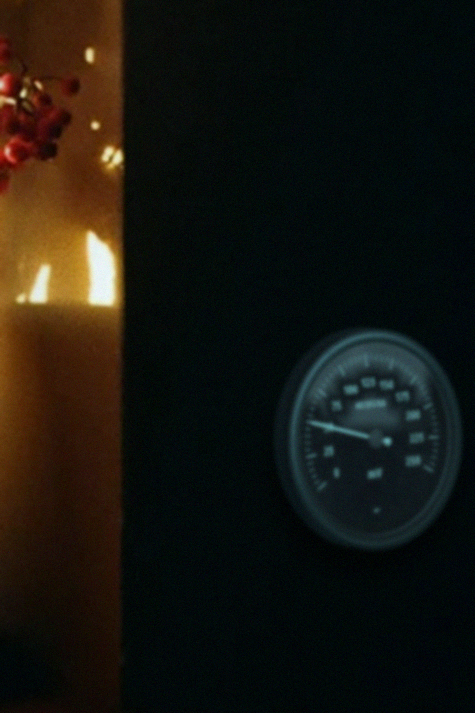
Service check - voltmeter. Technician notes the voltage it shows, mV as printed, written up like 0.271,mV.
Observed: 50,mV
